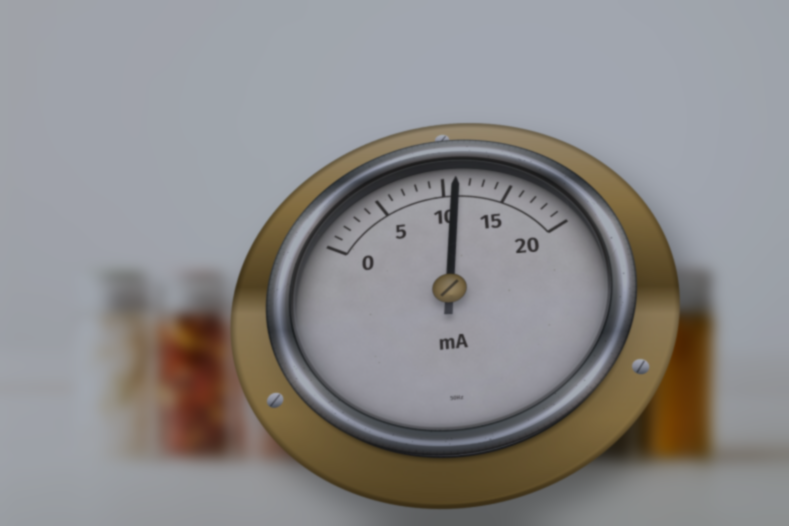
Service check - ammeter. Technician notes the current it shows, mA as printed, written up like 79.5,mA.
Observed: 11,mA
